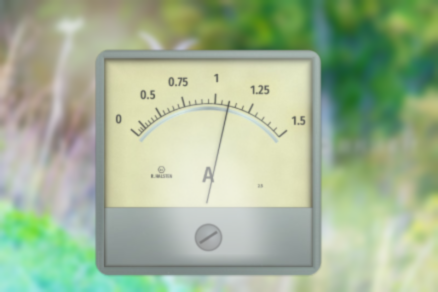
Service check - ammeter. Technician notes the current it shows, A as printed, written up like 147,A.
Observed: 1.1,A
